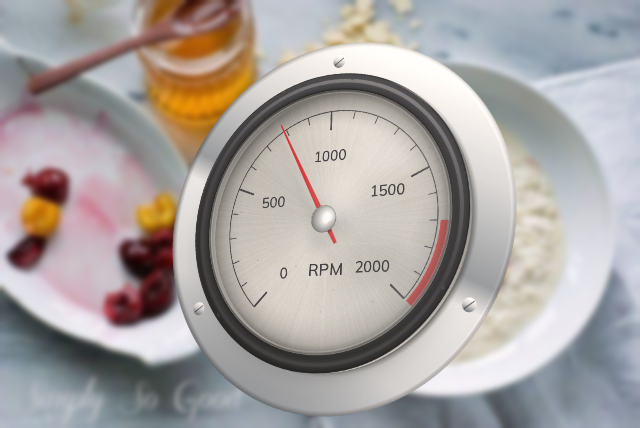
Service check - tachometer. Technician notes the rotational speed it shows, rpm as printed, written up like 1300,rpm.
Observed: 800,rpm
